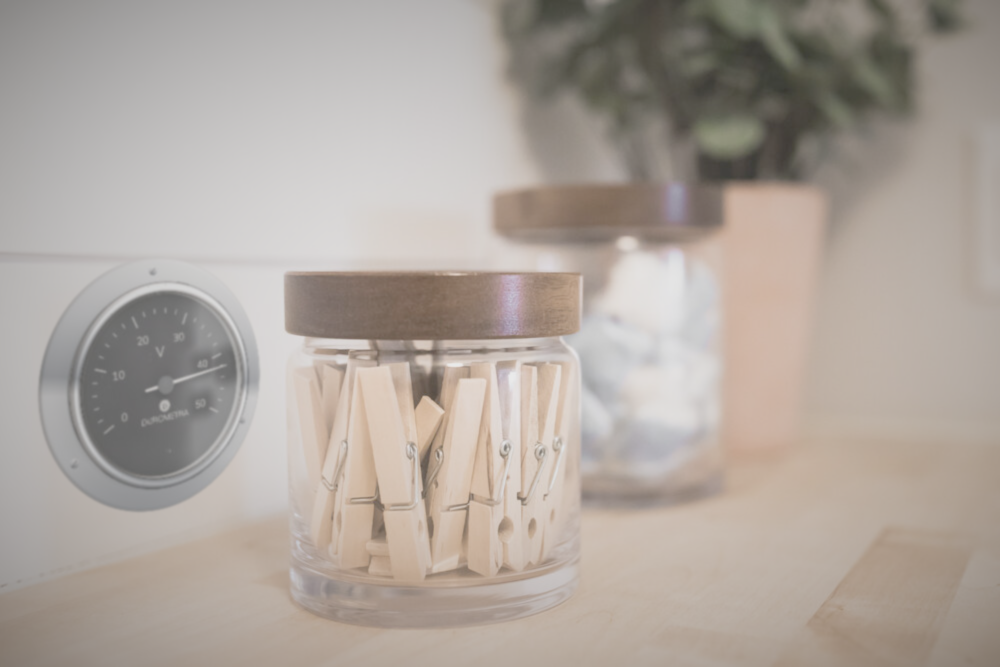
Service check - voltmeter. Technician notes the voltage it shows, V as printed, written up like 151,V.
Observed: 42,V
